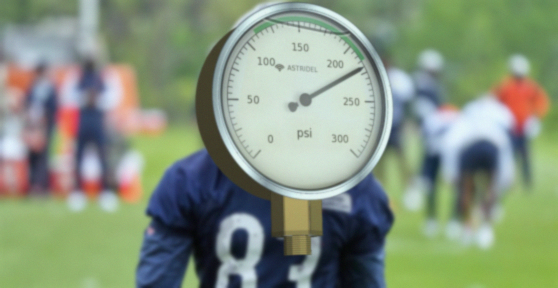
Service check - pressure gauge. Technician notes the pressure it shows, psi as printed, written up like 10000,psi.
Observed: 220,psi
